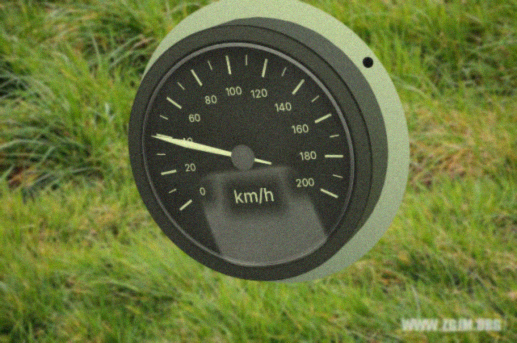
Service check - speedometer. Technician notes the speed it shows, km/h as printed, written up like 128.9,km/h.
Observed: 40,km/h
